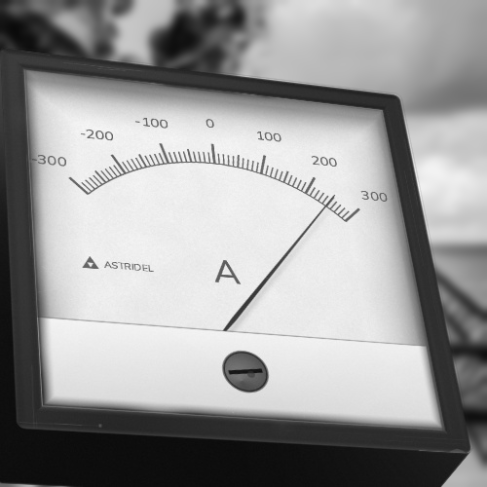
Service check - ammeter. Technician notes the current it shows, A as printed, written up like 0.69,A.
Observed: 250,A
